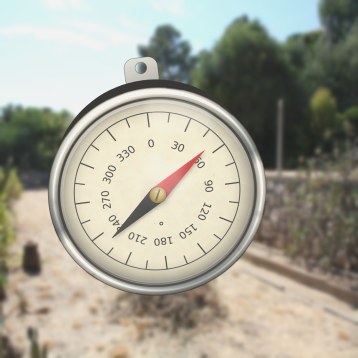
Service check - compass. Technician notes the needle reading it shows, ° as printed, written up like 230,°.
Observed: 52.5,°
